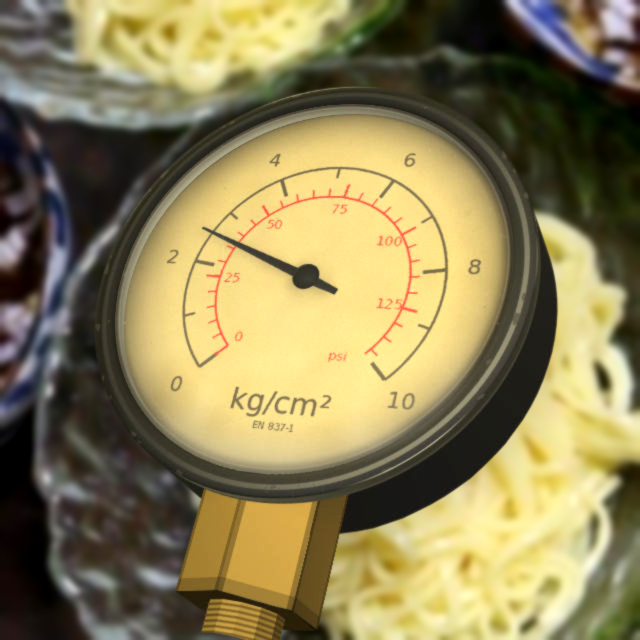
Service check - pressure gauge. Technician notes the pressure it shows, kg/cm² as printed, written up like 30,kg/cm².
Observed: 2.5,kg/cm²
